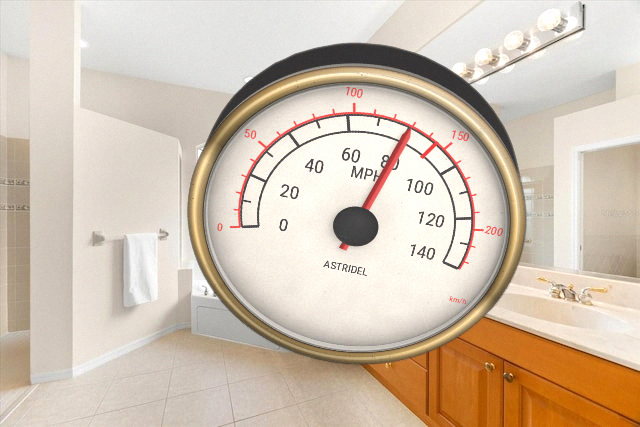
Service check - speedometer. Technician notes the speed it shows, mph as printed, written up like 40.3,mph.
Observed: 80,mph
